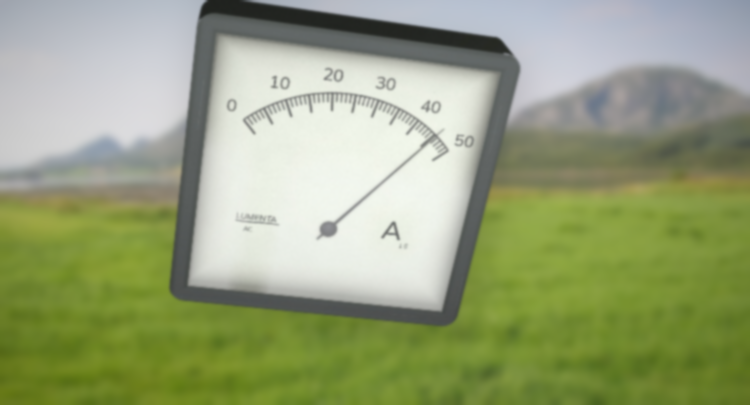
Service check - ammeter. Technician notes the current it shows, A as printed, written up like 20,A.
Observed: 45,A
